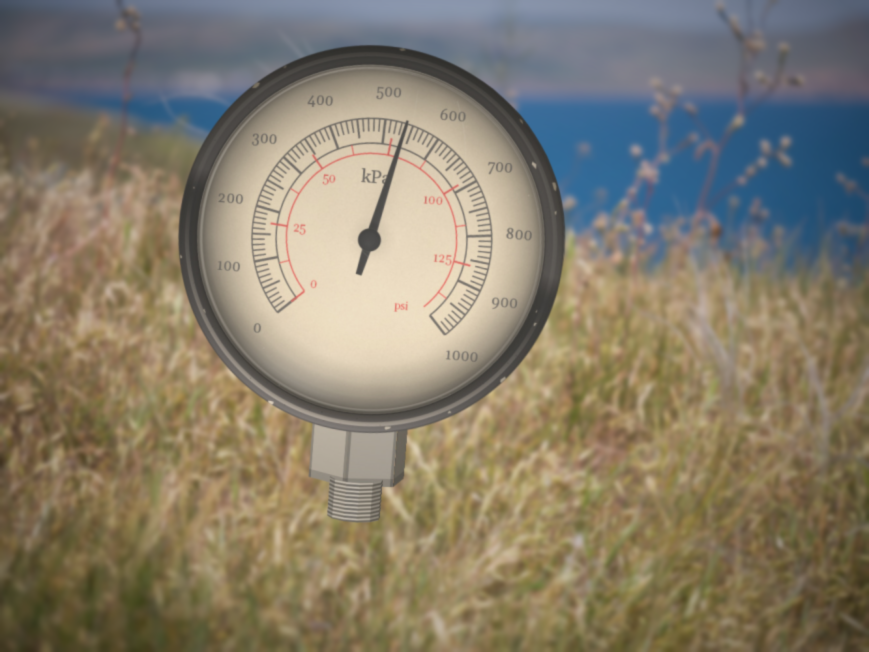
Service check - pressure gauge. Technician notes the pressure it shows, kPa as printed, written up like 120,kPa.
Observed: 540,kPa
